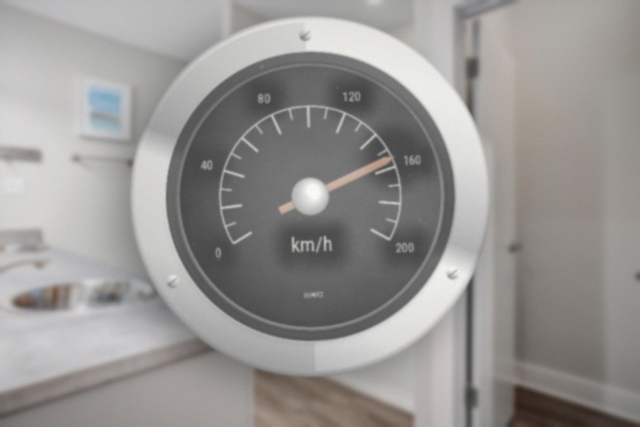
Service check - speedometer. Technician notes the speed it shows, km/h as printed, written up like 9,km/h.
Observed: 155,km/h
